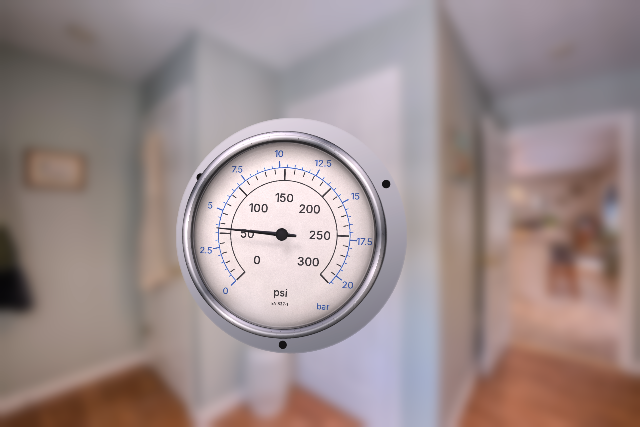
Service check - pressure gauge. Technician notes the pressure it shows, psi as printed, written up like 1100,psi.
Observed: 55,psi
